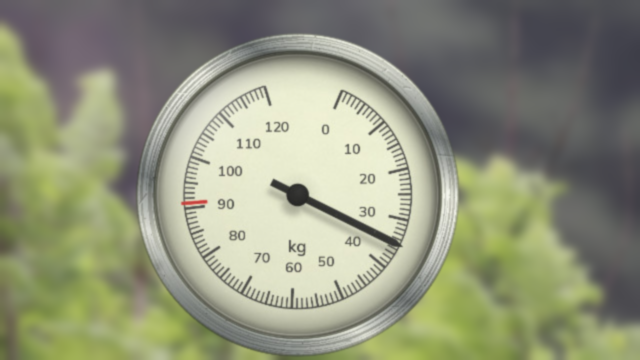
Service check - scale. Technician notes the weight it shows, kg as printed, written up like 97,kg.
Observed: 35,kg
